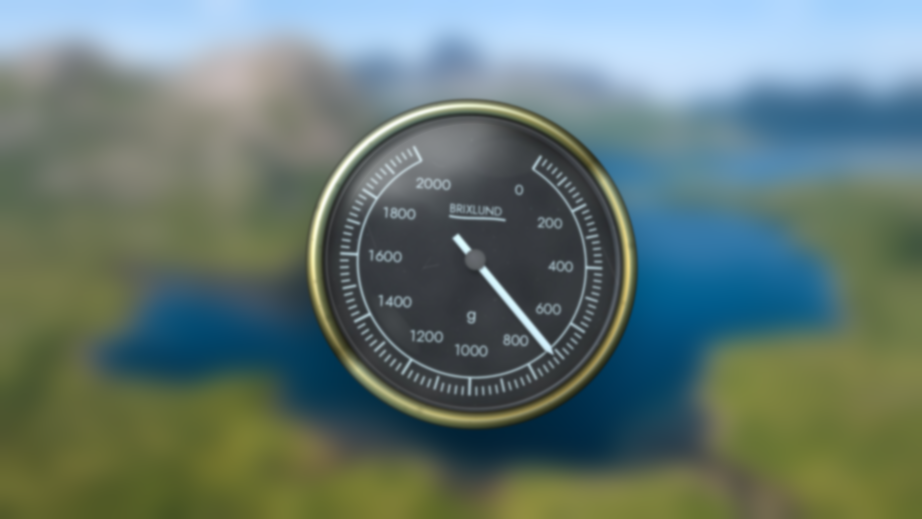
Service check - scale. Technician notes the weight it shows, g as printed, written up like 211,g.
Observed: 720,g
